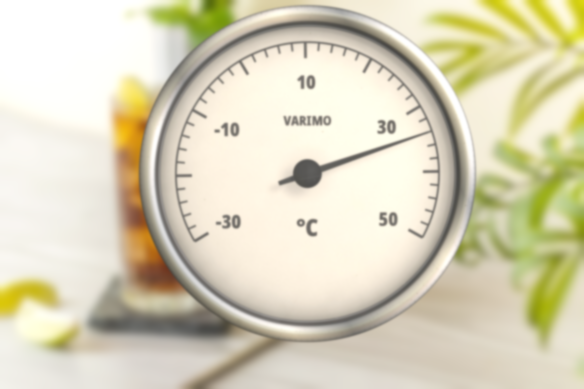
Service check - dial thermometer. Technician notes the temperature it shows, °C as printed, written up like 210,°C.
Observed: 34,°C
